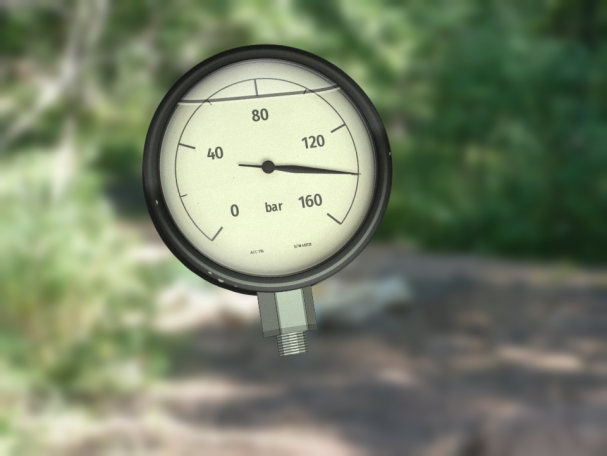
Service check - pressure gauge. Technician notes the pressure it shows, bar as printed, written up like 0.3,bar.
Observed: 140,bar
